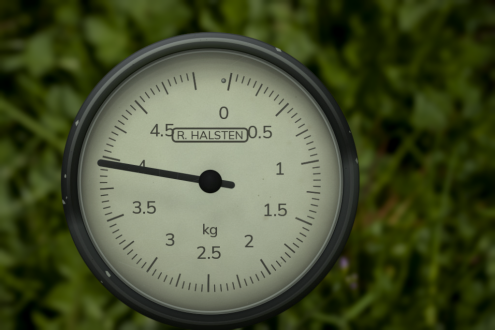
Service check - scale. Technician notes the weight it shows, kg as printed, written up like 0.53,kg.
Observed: 3.95,kg
